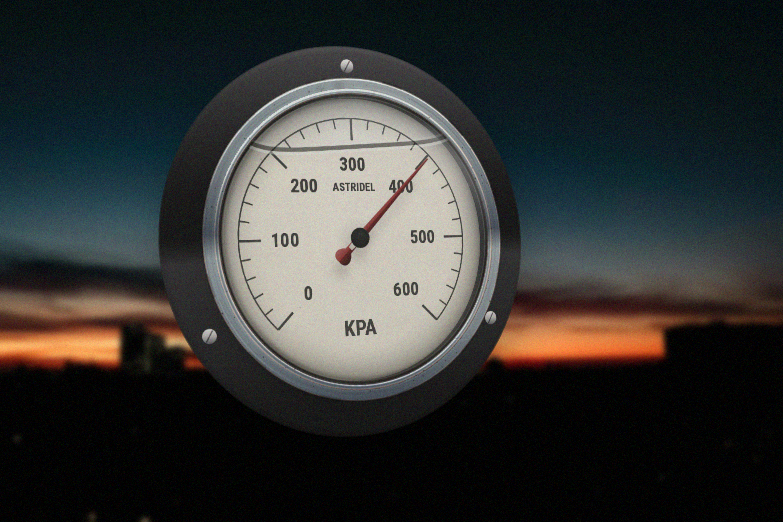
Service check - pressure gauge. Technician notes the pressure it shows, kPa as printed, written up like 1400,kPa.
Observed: 400,kPa
